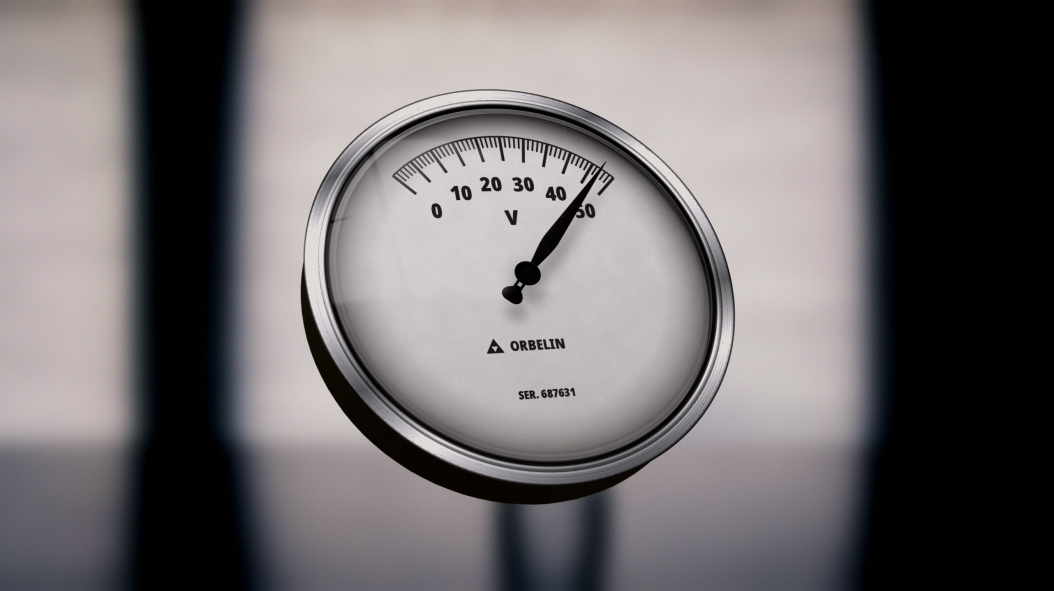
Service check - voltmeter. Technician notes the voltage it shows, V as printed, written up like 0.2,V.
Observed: 47,V
